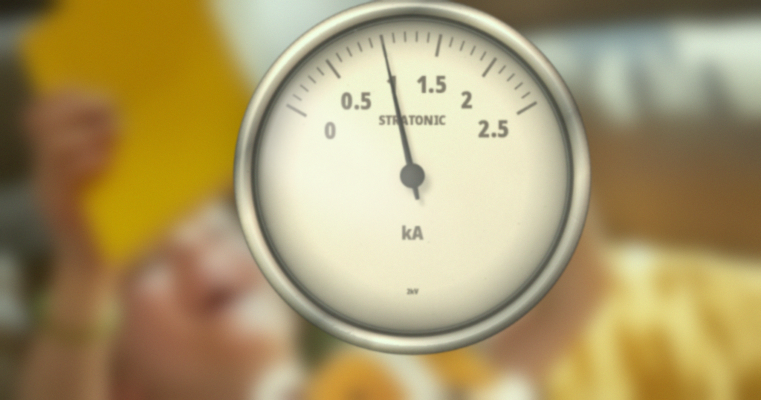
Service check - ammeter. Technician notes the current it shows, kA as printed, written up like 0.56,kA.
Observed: 1,kA
